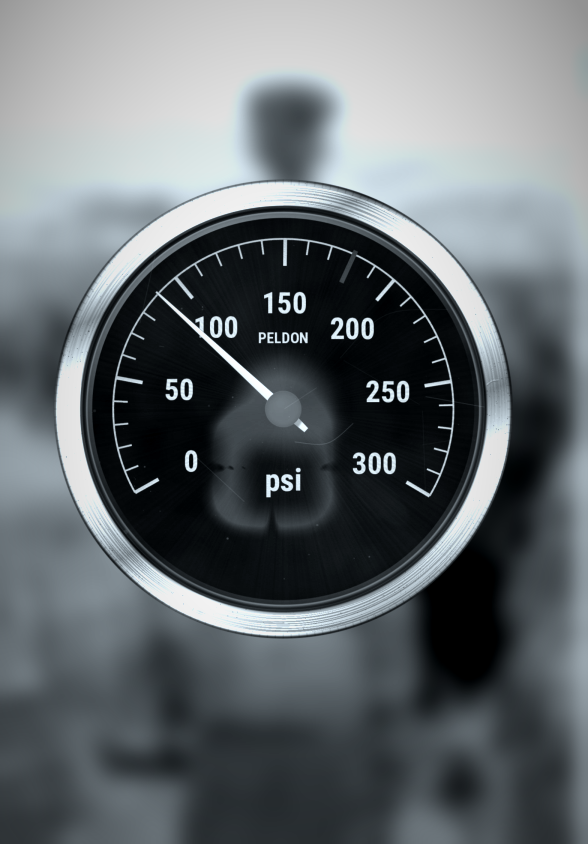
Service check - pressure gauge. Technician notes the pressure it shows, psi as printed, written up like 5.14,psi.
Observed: 90,psi
